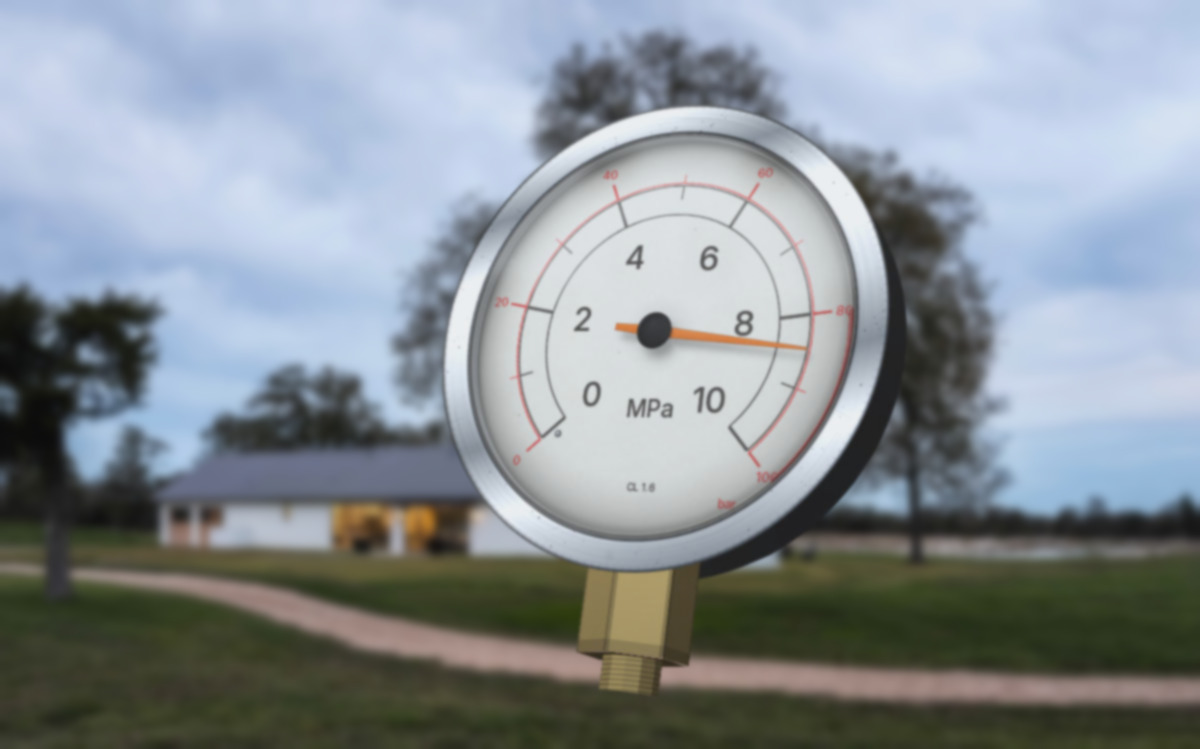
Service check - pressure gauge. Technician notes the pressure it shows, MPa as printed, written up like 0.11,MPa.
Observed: 8.5,MPa
